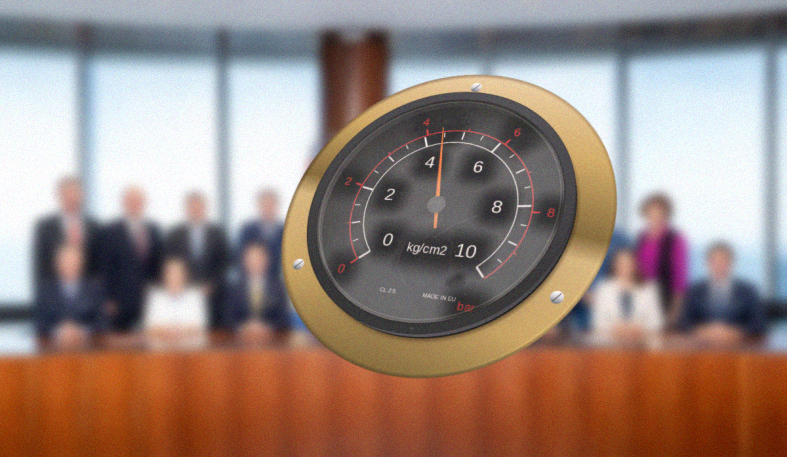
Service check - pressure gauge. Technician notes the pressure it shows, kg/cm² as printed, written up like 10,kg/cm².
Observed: 4.5,kg/cm²
